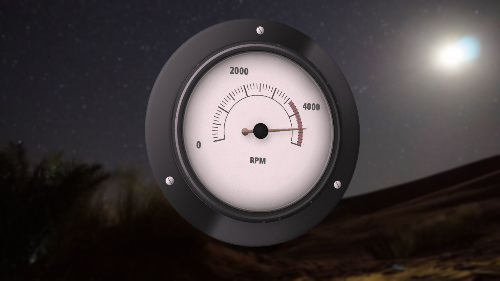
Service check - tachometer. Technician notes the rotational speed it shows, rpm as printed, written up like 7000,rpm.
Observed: 4500,rpm
